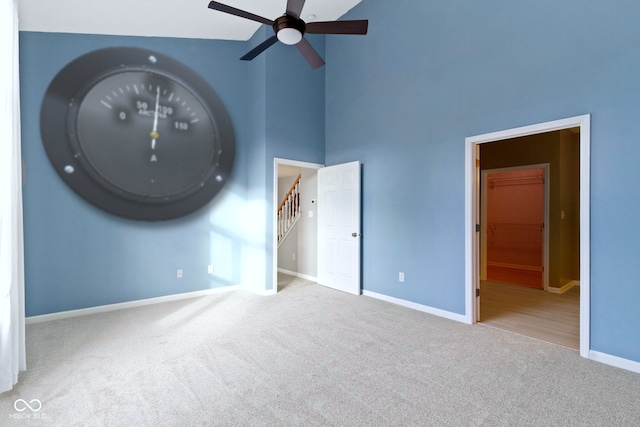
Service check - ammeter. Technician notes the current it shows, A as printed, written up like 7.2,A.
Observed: 80,A
